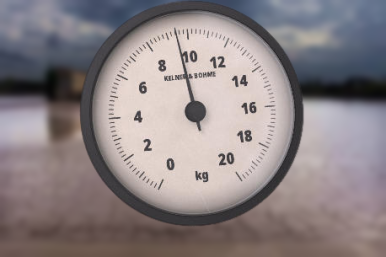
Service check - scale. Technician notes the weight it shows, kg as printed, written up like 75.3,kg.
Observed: 9.4,kg
